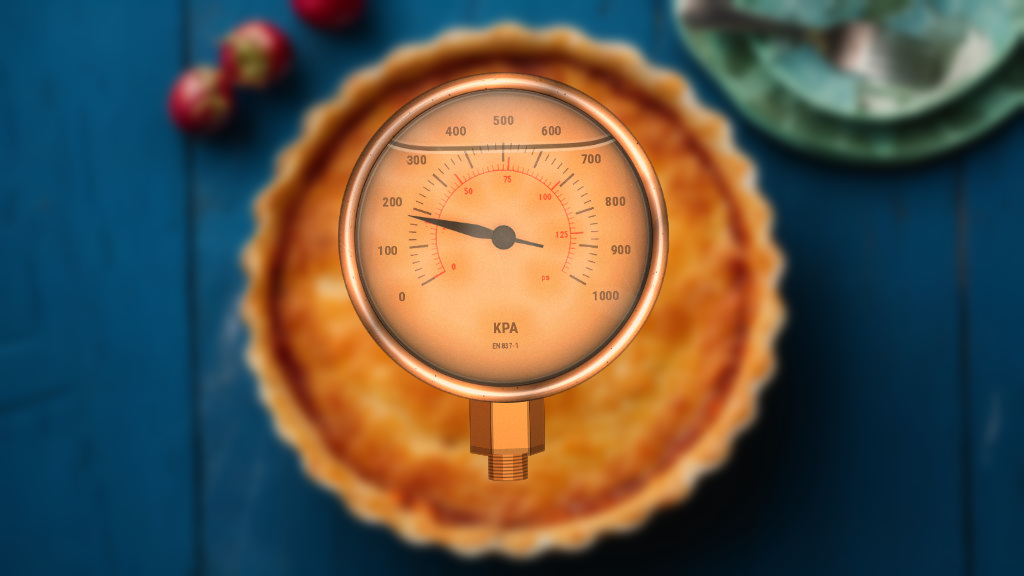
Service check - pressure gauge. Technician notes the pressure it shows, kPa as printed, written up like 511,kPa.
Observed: 180,kPa
